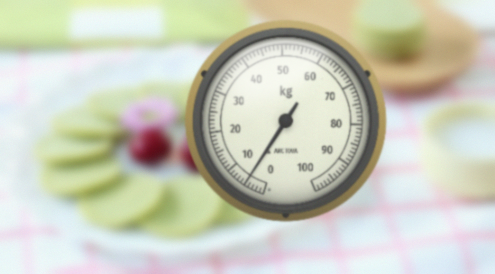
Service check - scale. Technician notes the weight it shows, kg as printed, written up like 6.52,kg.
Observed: 5,kg
